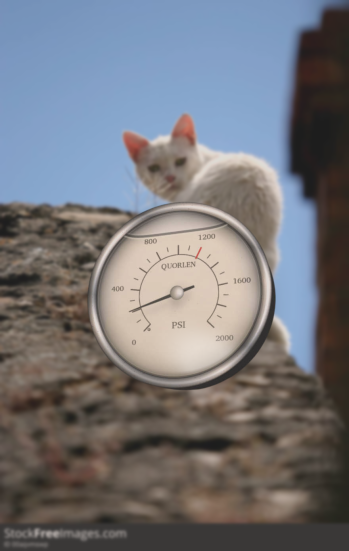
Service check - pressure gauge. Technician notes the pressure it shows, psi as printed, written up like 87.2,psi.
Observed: 200,psi
